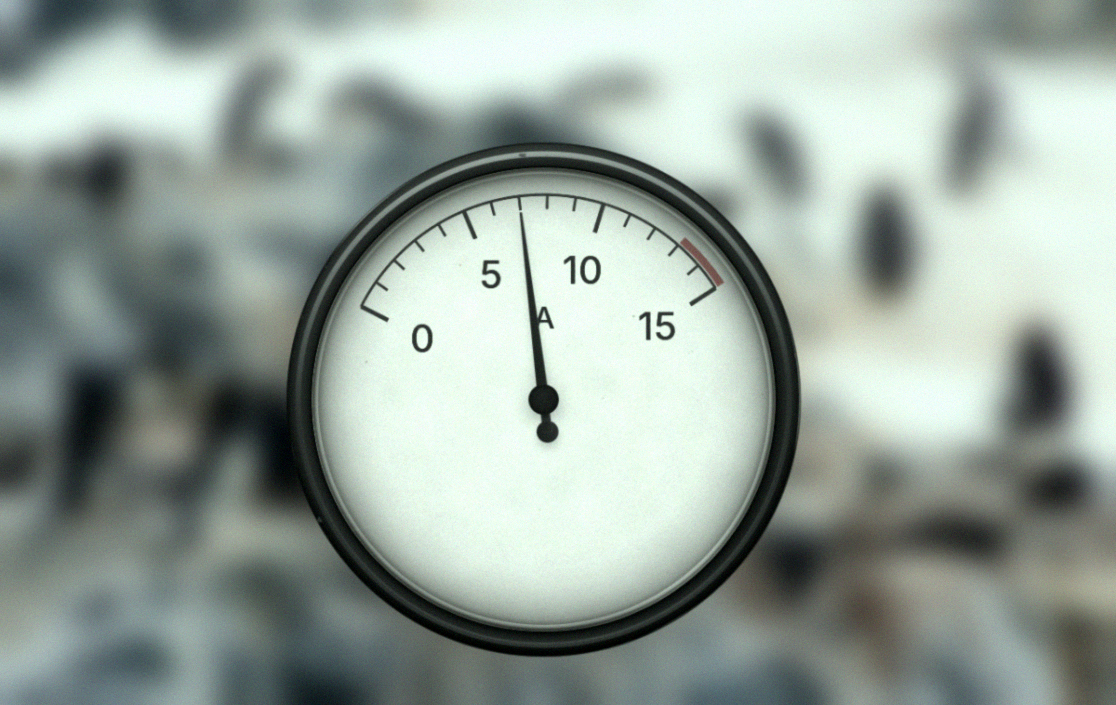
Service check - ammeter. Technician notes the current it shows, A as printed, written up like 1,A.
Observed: 7,A
